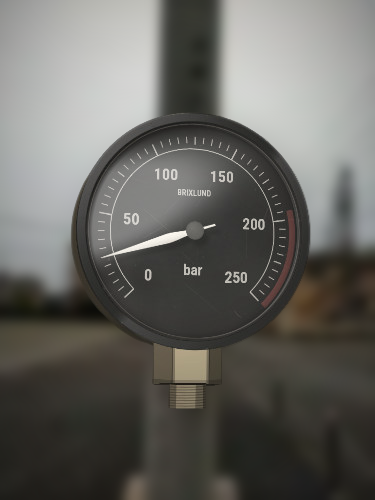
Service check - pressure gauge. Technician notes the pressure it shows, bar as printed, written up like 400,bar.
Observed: 25,bar
